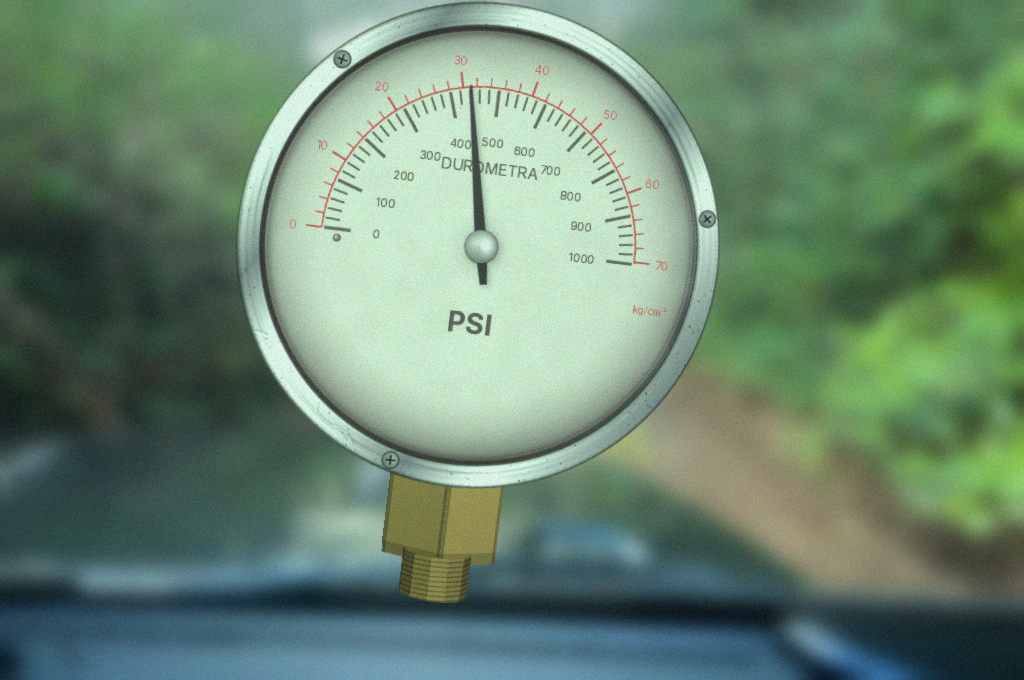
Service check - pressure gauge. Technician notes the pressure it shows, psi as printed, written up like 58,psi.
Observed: 440,psi
